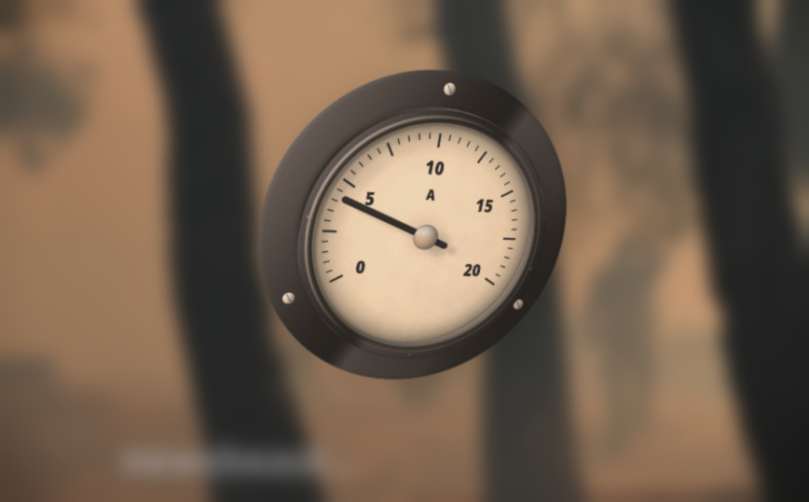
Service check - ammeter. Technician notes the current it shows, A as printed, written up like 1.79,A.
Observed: 4.25,A
